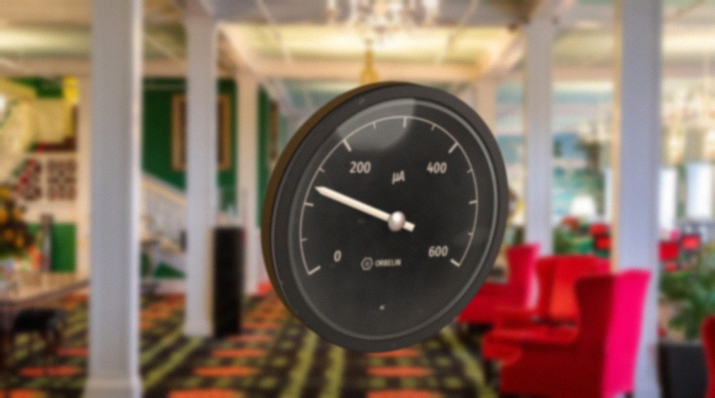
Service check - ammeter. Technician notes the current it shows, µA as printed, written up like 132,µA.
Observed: 125,µA
